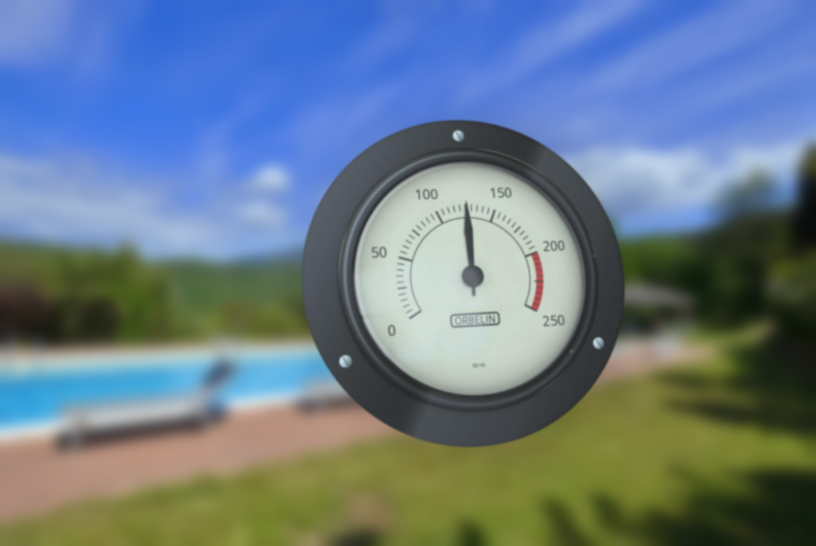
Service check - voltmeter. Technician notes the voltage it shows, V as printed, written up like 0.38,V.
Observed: 125,V
